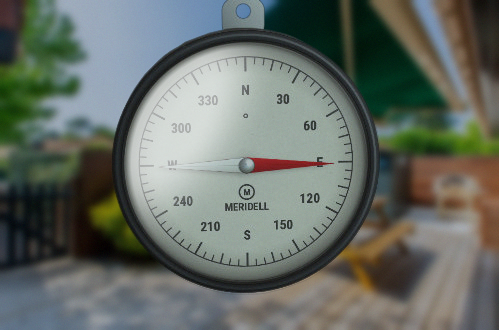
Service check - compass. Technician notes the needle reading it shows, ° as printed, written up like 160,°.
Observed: 90,°
